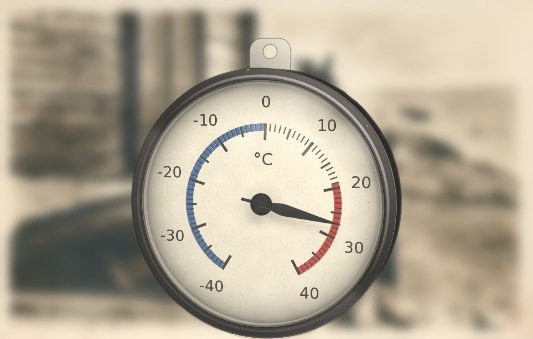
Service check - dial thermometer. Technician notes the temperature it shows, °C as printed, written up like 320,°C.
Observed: 27,°C
